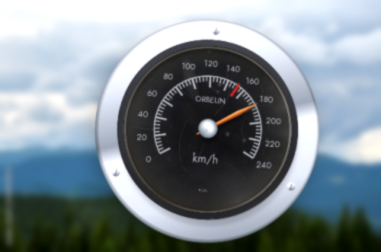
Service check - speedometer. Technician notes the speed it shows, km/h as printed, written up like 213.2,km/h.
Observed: 180,km/h
